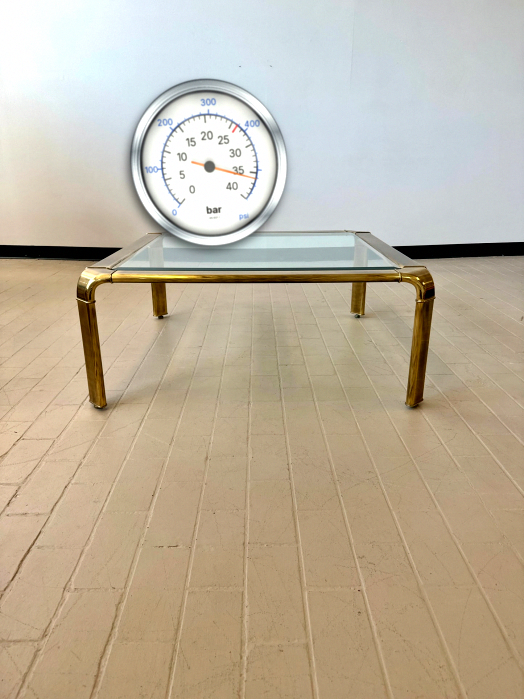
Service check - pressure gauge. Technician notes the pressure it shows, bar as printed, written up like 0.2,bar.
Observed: 36,bar
